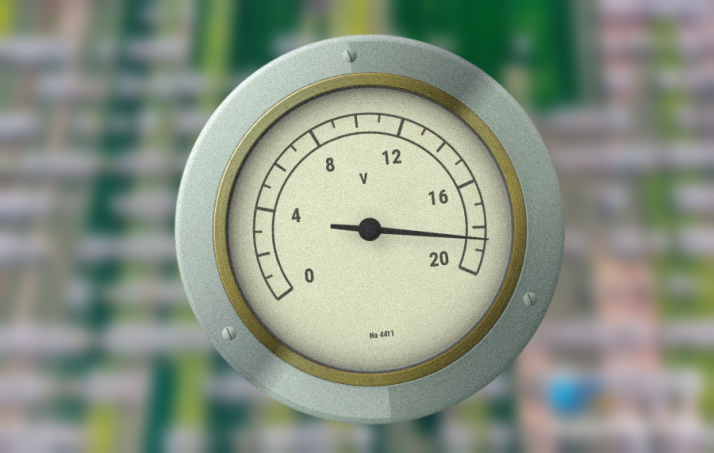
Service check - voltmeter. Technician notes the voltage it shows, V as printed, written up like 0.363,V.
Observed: 18.5,V
